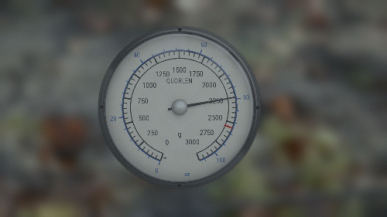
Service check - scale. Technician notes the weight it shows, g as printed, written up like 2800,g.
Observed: 2250,g
